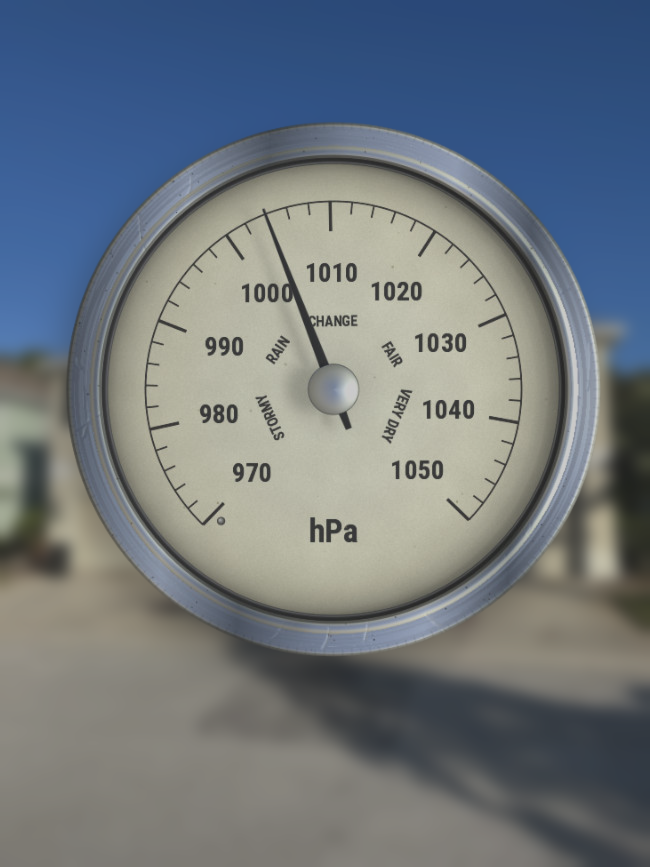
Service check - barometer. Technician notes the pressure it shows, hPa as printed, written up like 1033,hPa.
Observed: 1004,hPa
